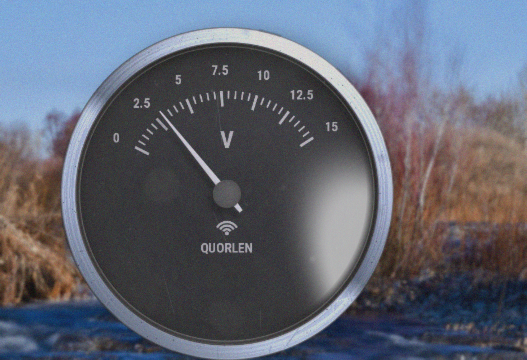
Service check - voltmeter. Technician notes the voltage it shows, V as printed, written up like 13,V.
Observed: 3,V
